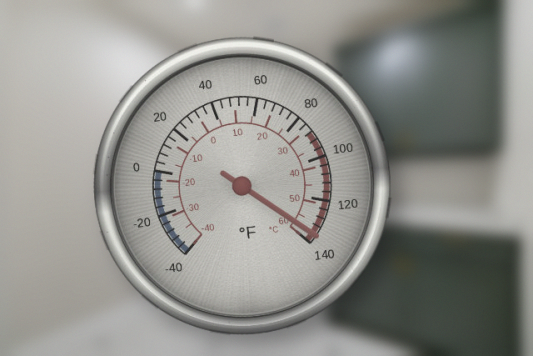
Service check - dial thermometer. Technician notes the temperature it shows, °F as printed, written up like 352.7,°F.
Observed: 136,°F
